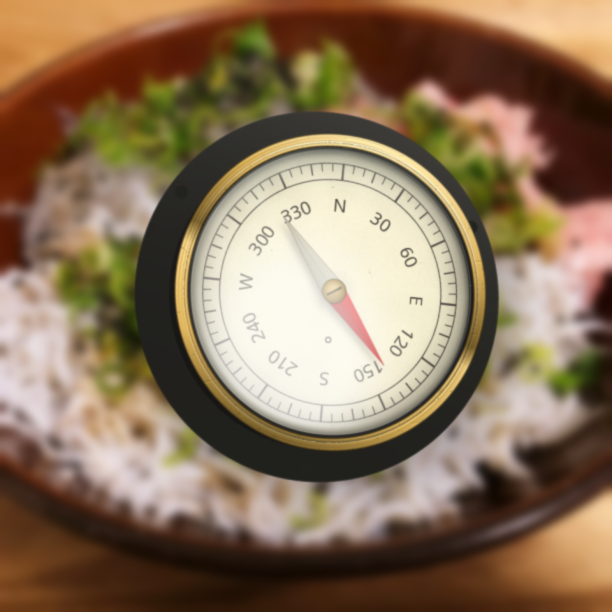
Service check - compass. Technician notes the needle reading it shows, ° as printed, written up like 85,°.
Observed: 140,°
